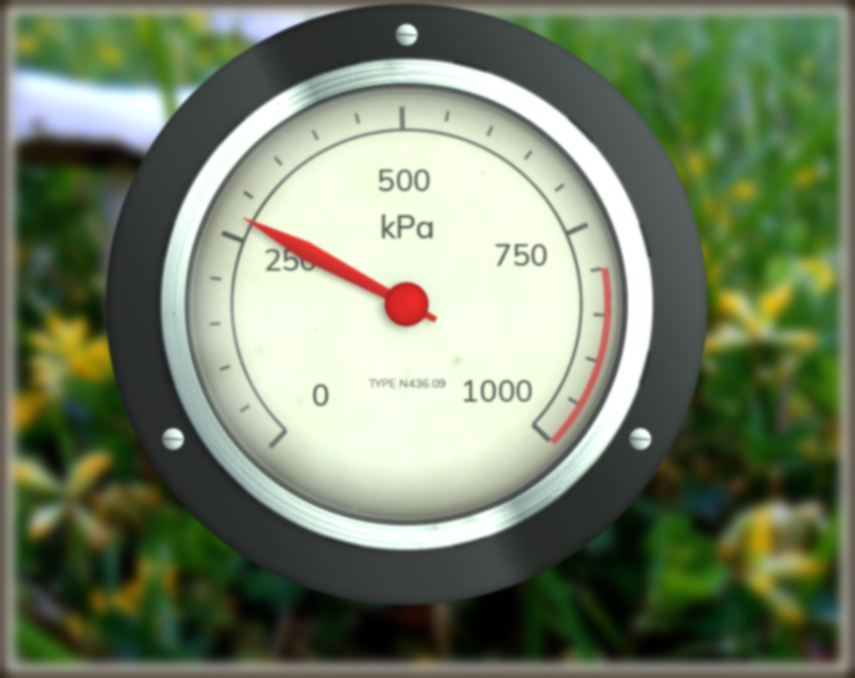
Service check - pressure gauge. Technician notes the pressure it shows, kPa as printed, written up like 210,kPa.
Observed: 275,kPa
